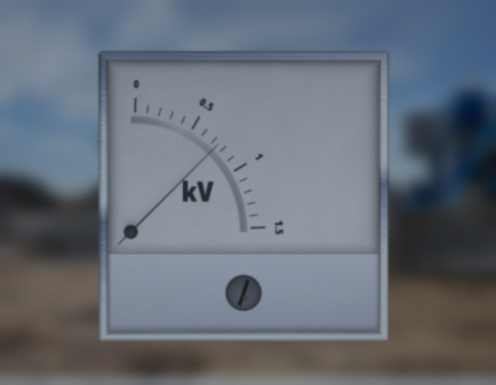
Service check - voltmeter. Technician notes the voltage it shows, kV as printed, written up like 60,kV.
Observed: 0.75,kV
